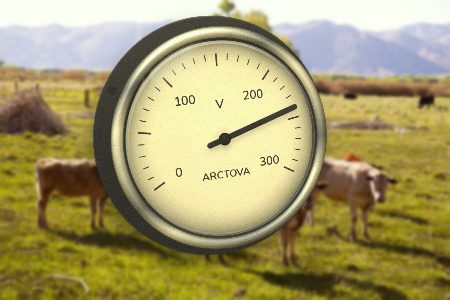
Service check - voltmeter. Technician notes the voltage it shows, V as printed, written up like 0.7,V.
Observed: 240,V
